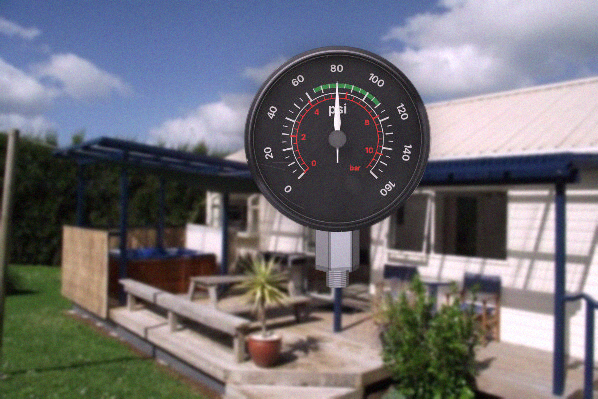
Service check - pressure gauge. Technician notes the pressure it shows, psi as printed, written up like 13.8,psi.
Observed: 80,psi
